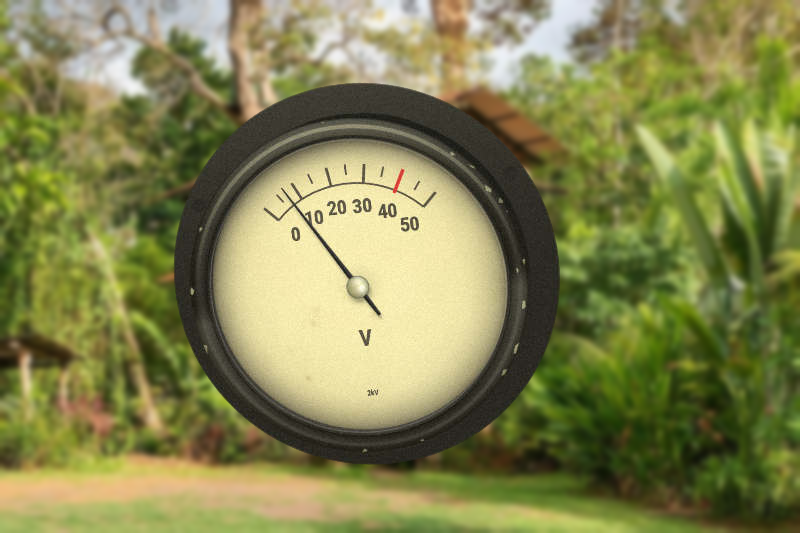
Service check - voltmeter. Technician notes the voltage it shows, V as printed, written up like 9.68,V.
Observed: 7.5,V
